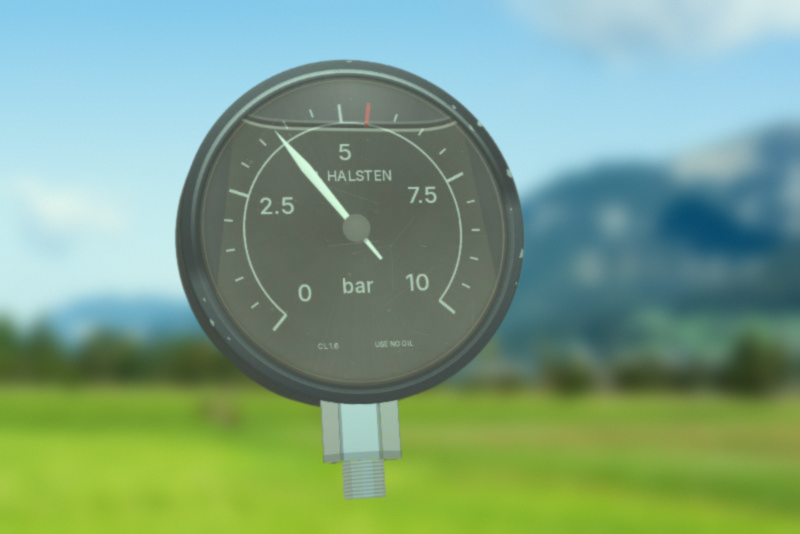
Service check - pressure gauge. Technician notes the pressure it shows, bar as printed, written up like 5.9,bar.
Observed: 3.75,bar
